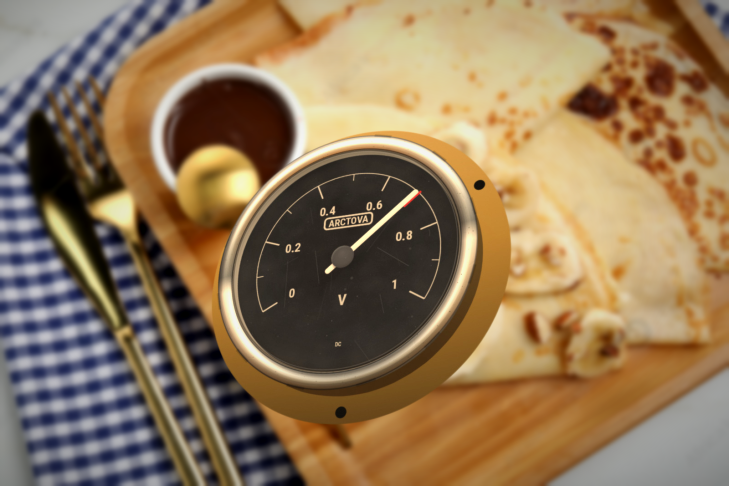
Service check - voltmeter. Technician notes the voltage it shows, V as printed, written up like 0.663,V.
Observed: 0.7,V
